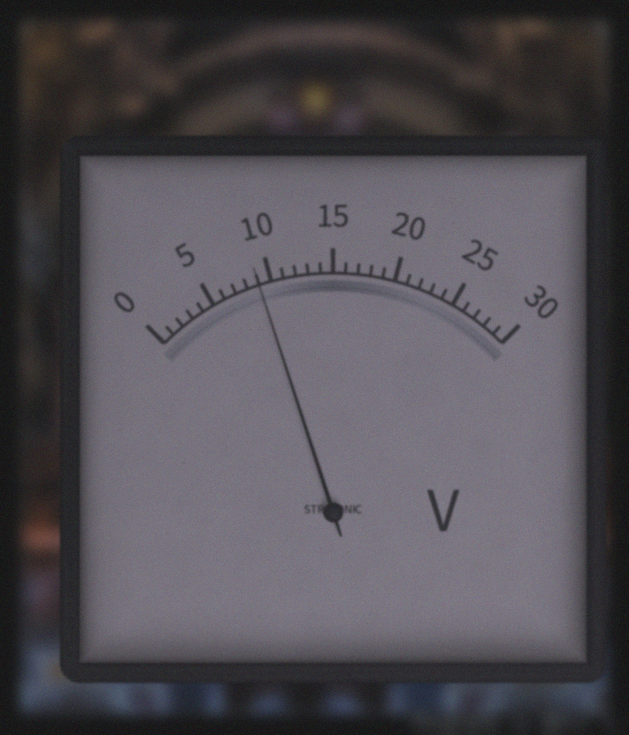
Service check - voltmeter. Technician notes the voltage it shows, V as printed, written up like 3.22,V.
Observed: 9,V
